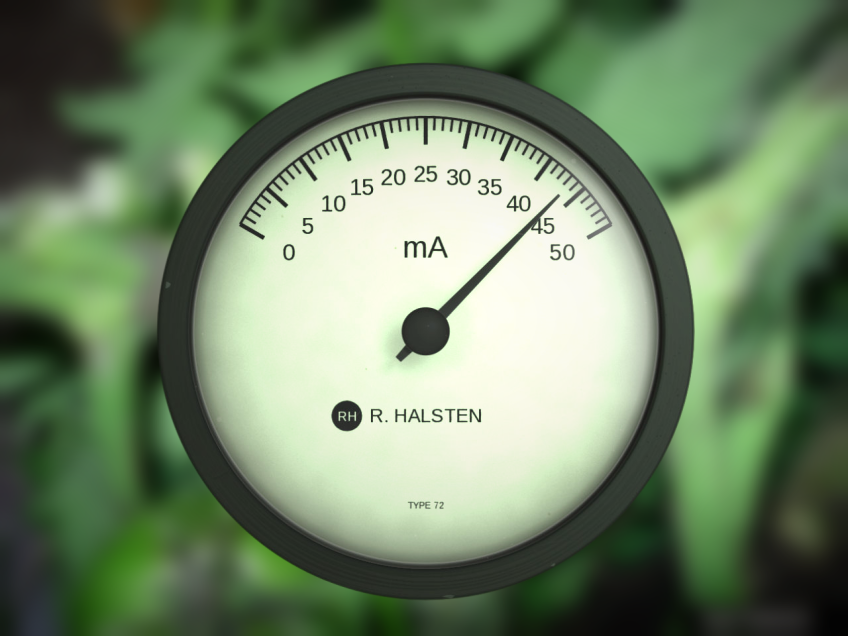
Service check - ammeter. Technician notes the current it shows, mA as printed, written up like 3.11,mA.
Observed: 43.5,mA
